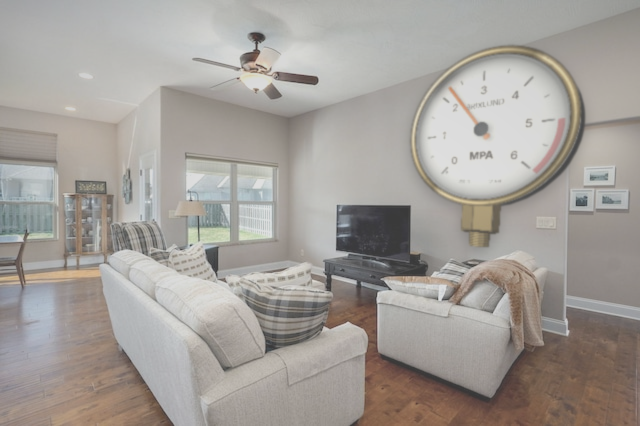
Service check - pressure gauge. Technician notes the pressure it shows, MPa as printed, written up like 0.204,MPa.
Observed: 2.25,MPa
